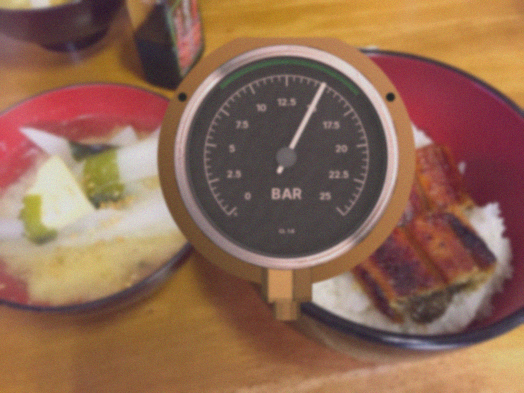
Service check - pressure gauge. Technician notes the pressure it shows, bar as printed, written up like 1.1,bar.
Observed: 15,bar
